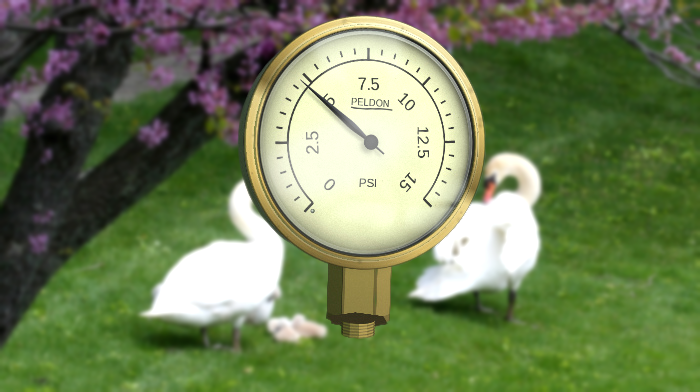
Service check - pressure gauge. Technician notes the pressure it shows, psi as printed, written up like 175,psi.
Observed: 4.75,psi
